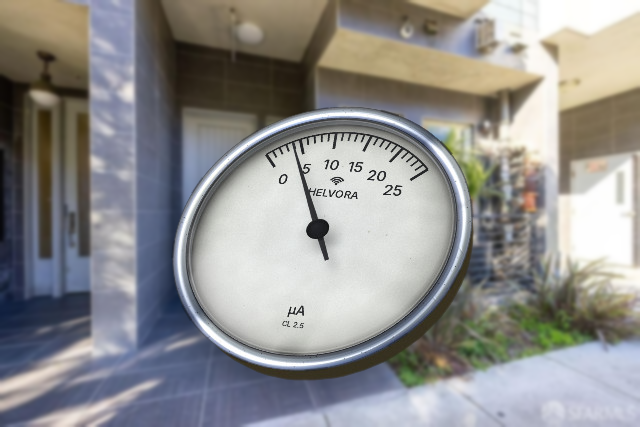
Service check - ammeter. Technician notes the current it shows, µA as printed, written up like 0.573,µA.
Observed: 4,µA
